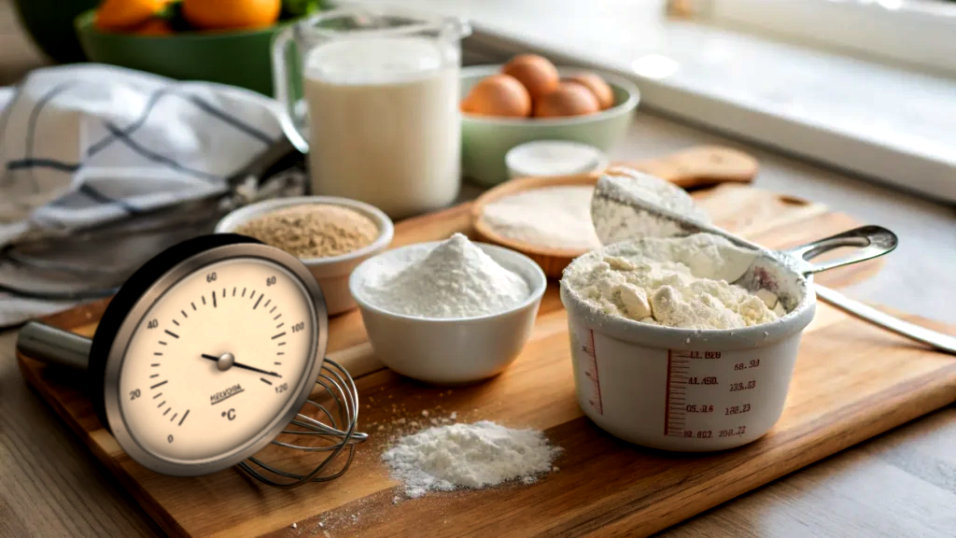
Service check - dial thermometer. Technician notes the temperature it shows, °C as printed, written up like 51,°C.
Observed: 116,°C
